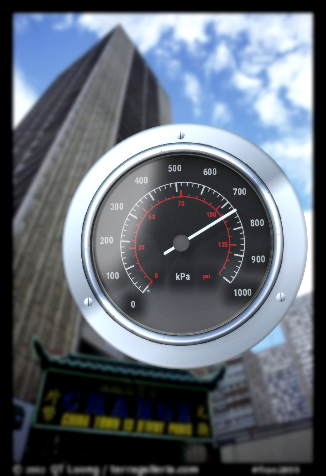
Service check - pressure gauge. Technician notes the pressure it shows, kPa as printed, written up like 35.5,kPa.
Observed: 740,kPa
